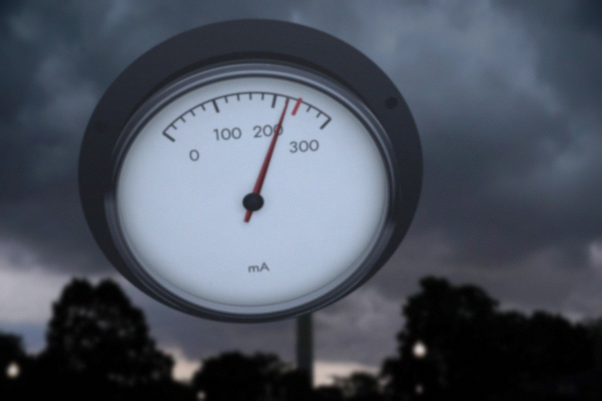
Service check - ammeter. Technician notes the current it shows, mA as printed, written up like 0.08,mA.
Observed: 220,mA
